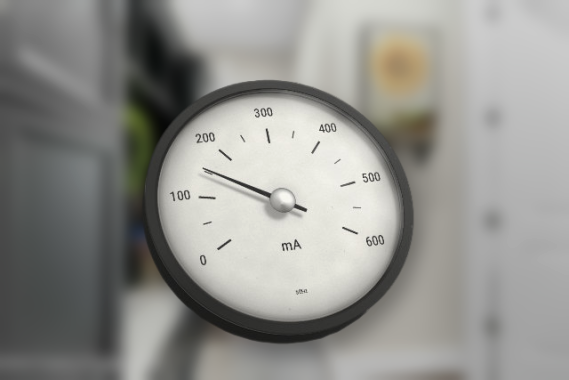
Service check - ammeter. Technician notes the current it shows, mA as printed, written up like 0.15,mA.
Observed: 150,mA
